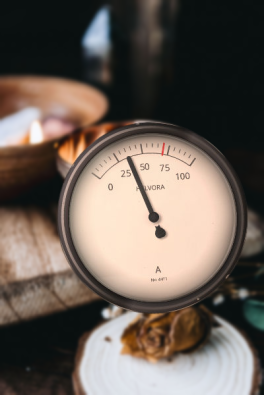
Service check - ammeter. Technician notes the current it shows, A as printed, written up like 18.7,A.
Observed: 35,A
